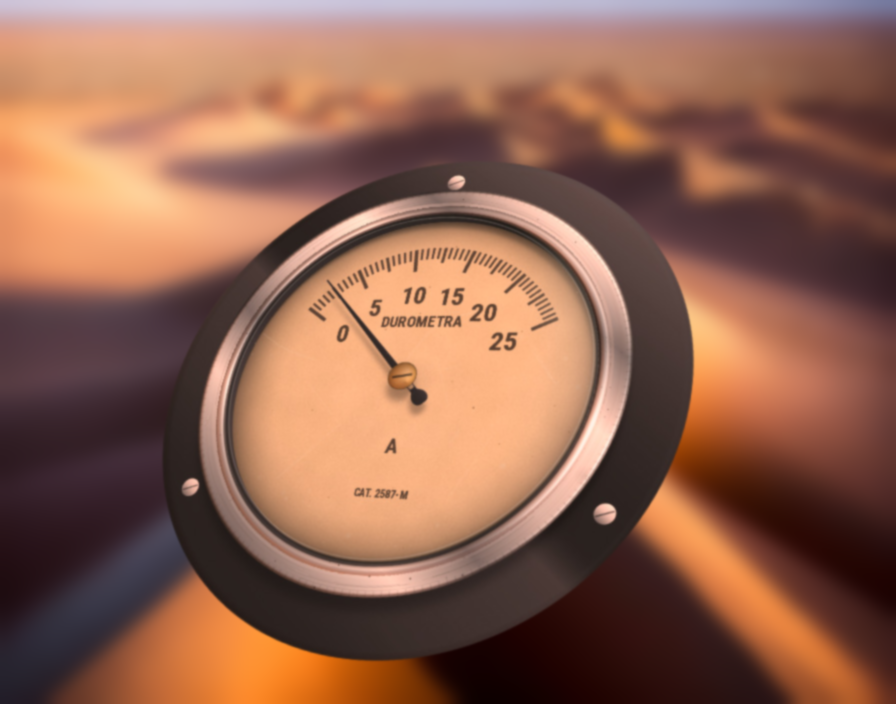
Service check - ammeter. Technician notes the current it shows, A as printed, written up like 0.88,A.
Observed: 2.5,A
